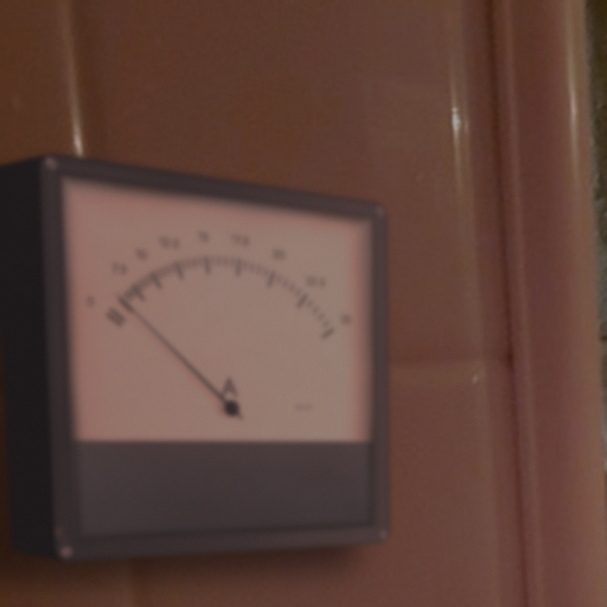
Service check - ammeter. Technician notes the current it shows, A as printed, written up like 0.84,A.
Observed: 5,A
